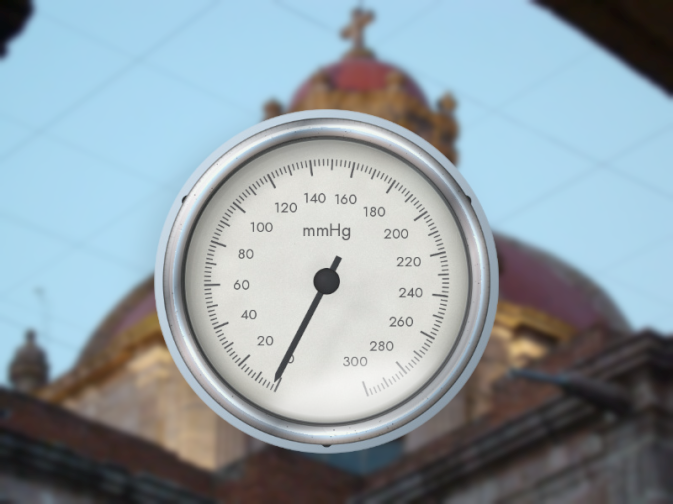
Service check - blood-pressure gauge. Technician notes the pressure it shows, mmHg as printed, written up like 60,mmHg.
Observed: 2,mmHg
